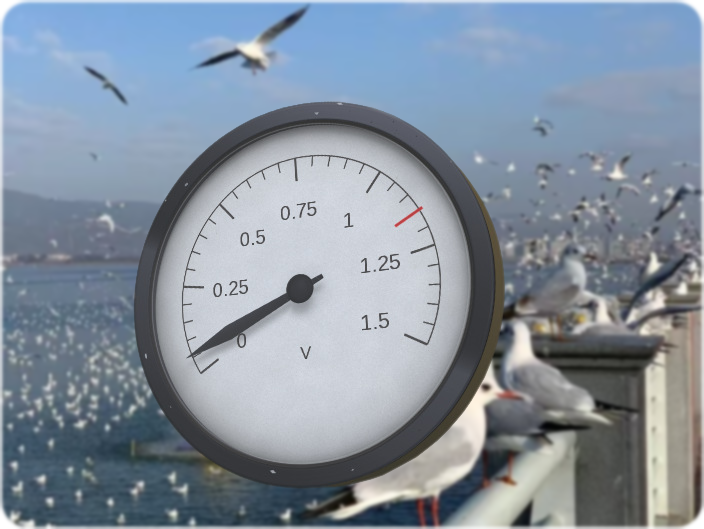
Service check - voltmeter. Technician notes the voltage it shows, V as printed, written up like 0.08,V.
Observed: 0.05,V
